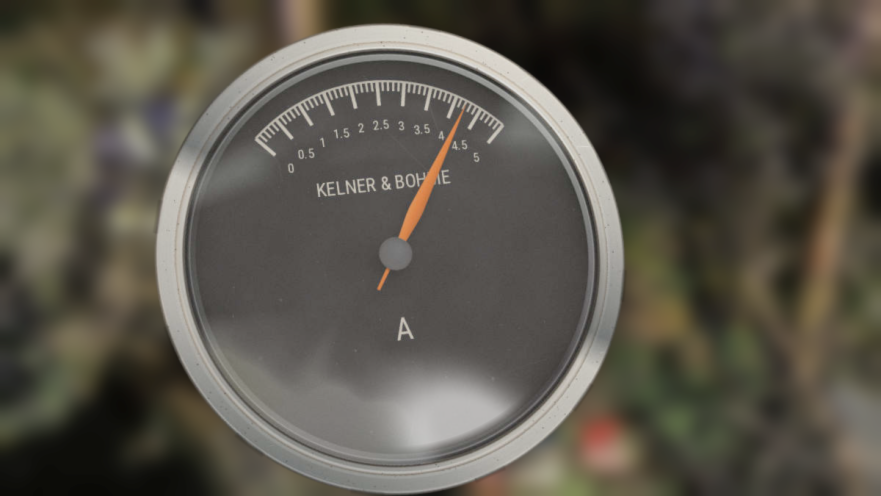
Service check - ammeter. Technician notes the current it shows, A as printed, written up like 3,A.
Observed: 4.2,A
